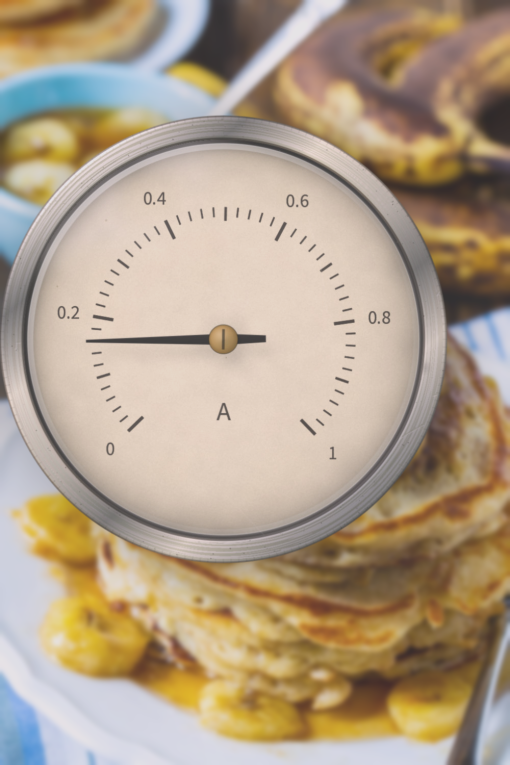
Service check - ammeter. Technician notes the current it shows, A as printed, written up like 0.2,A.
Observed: 0.16,A
